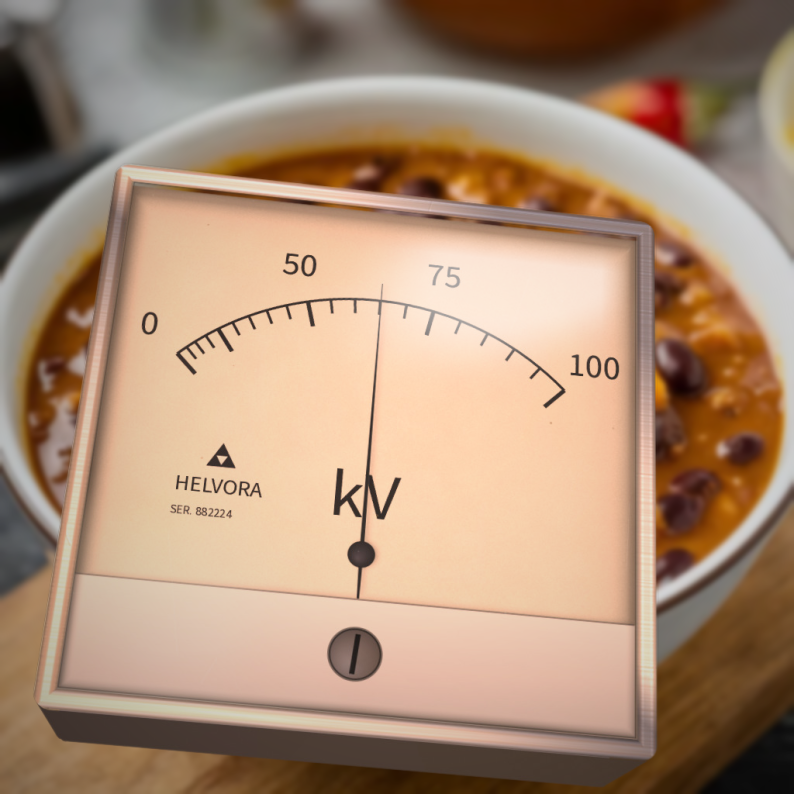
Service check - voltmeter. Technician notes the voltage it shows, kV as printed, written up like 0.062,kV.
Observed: 65,kV
